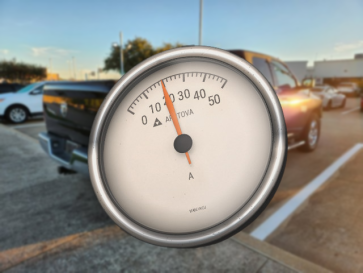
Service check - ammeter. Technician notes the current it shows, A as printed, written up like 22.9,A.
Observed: 20,A
